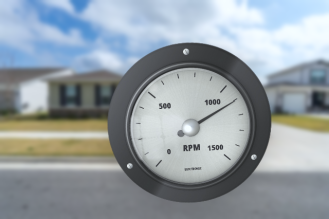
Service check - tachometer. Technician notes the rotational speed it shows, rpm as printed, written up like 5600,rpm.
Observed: 1100,rpm
